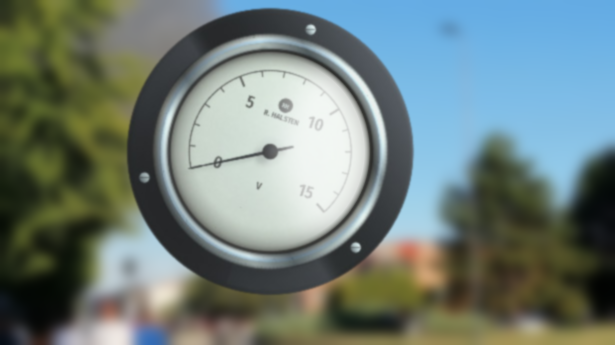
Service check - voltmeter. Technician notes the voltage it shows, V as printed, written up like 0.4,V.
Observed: 0,V
